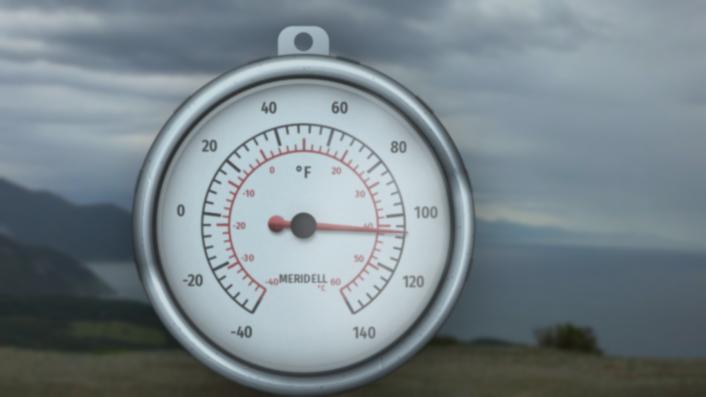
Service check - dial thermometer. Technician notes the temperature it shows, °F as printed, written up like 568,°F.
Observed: 106,°F
